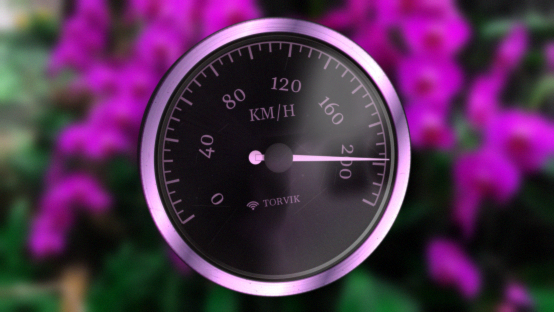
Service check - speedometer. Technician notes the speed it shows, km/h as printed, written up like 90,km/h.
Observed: 197.5,km/h
